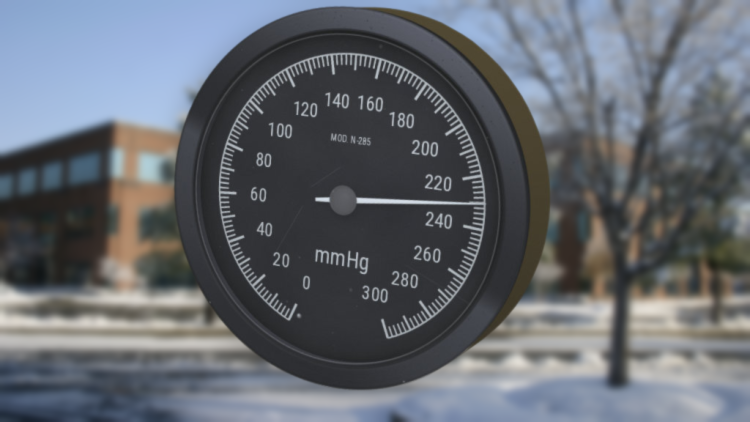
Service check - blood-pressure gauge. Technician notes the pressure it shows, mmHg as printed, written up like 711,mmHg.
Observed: 230,mmHg
